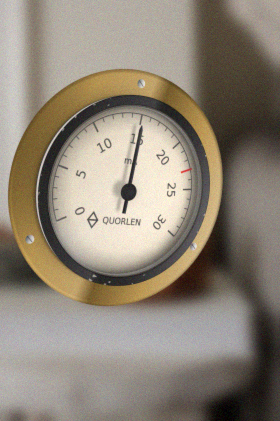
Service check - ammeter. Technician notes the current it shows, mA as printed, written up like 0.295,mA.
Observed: 15,mA
